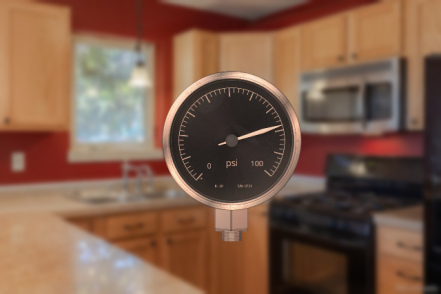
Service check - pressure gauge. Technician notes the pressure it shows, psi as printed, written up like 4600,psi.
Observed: 78,psi
